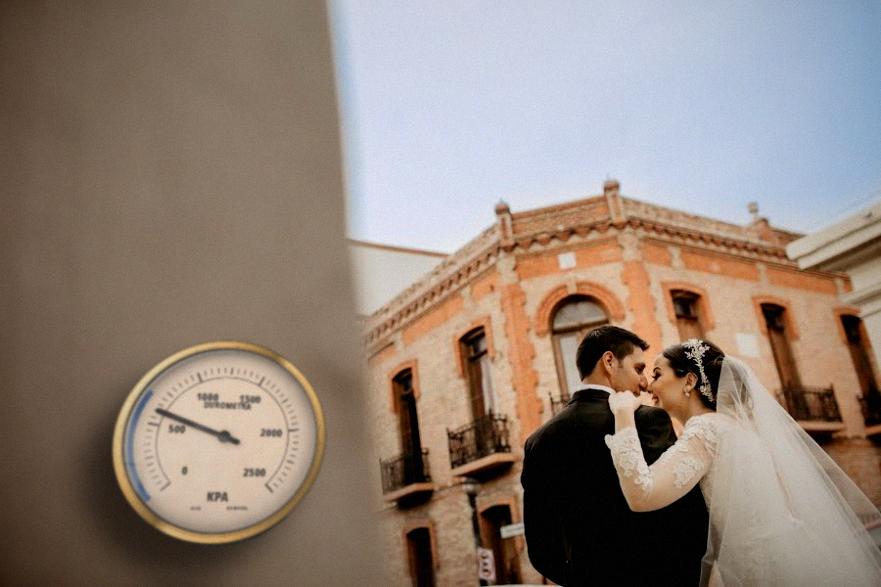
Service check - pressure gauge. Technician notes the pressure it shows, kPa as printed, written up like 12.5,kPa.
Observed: 600,kPa
